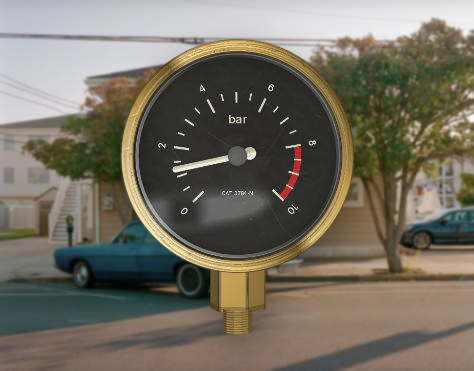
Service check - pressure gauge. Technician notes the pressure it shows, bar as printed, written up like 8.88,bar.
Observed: 1.25,bar
